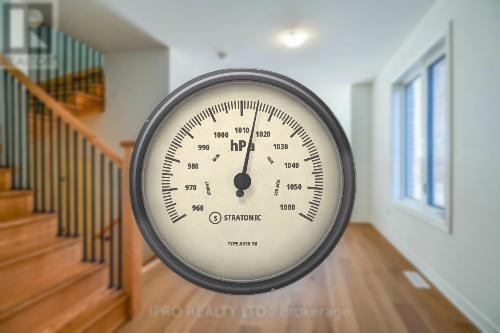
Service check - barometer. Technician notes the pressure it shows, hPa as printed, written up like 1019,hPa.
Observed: 1015,hPa
